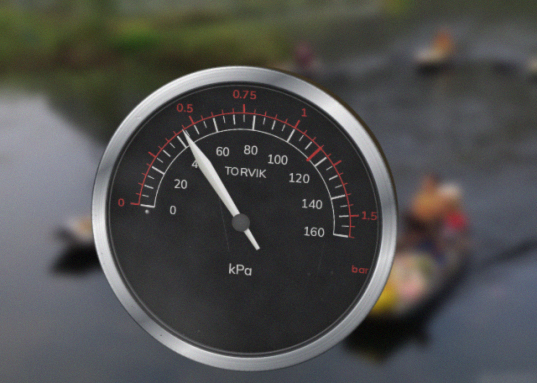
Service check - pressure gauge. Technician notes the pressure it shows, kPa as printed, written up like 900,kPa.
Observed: 45,kPa
